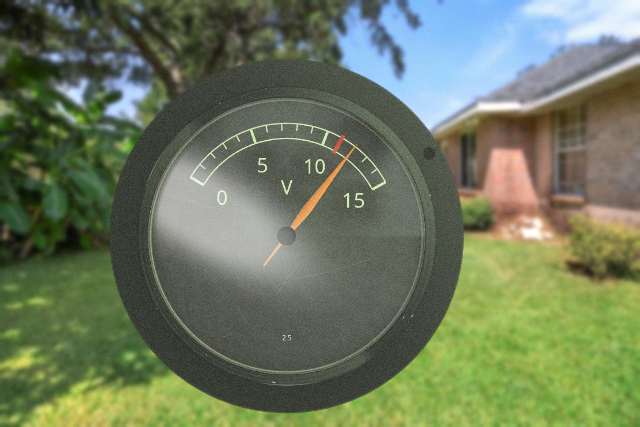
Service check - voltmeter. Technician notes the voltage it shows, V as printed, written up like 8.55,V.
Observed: 12,V
